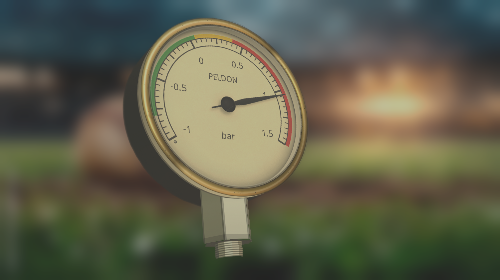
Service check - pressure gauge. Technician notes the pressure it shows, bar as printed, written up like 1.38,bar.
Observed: 1.05,bar
